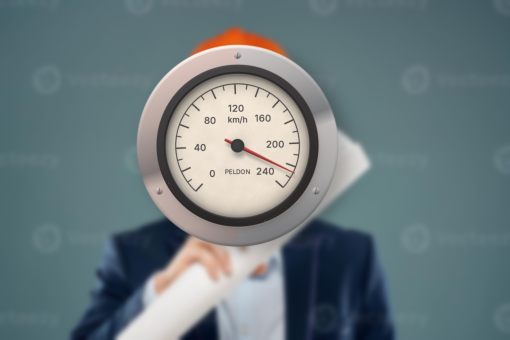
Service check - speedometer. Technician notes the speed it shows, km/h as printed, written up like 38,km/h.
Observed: 225,km/h
